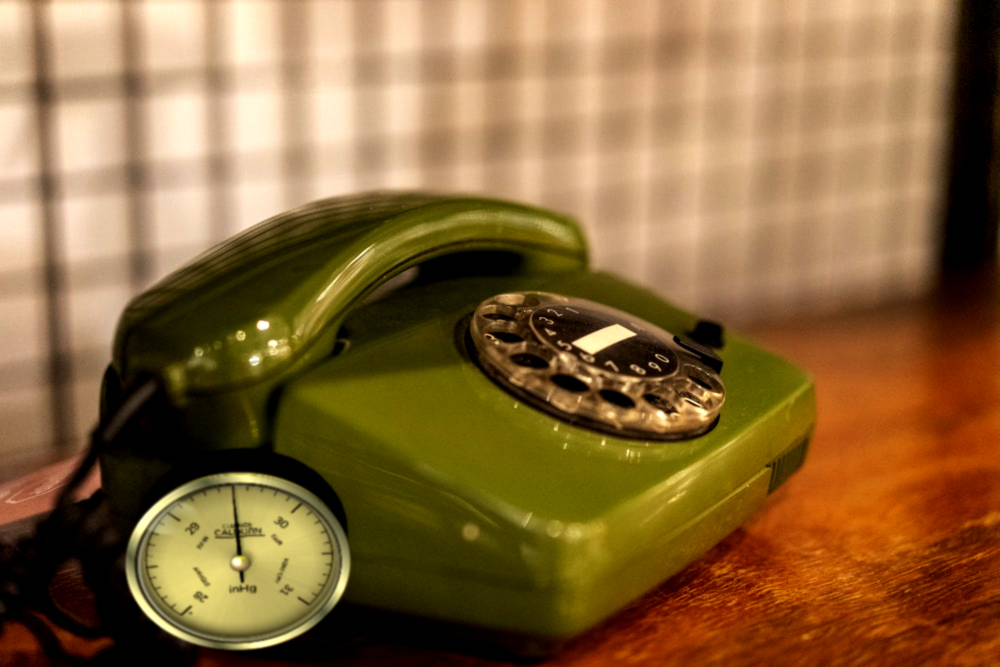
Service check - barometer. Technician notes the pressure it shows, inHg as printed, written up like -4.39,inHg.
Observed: 29.5,inHg
